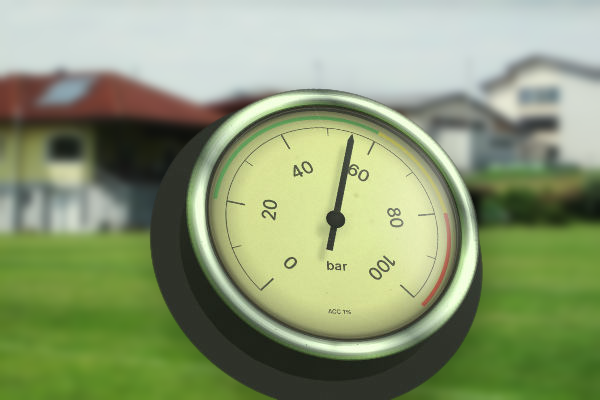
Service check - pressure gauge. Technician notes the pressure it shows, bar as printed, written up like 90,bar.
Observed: 55,bar
